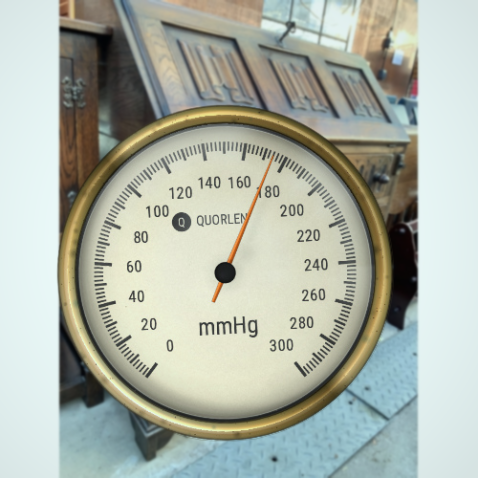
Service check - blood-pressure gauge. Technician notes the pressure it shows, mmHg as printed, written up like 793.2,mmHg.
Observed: 174,mmHg
